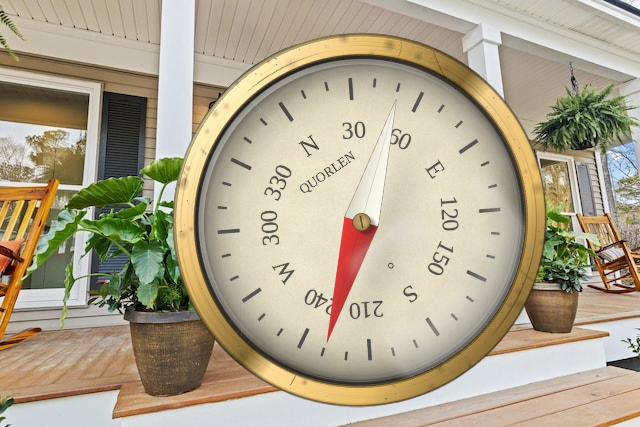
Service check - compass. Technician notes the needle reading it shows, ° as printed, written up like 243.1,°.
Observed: 230,°
